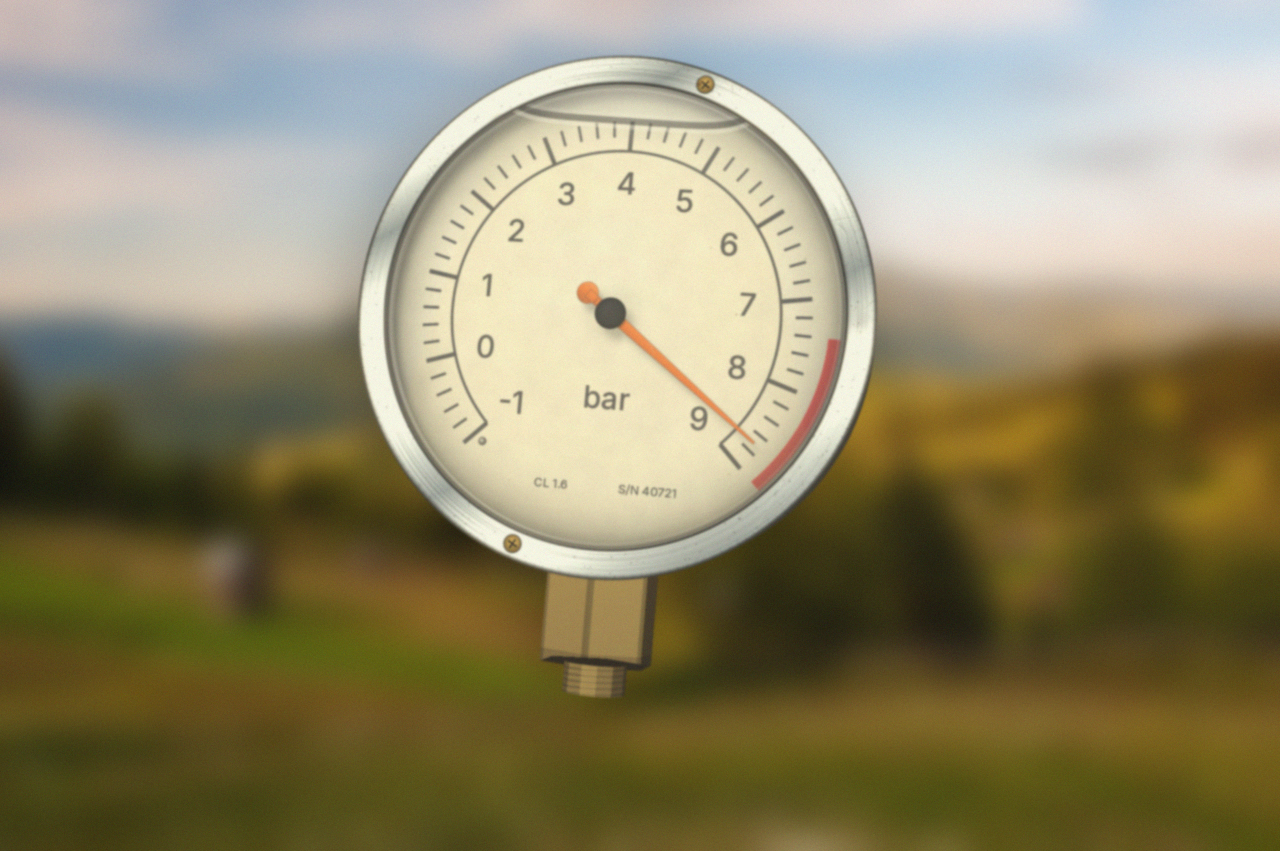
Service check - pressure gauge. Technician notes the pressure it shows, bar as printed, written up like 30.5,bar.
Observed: 8.7,bar
